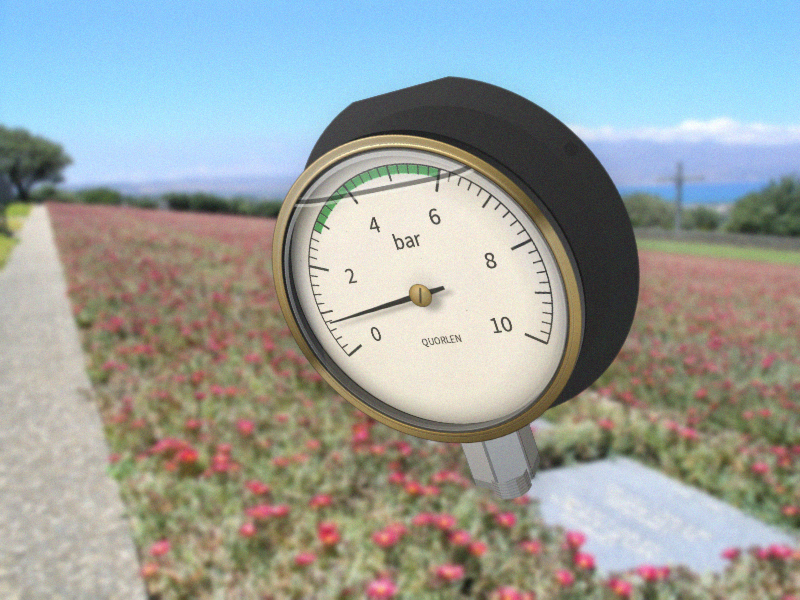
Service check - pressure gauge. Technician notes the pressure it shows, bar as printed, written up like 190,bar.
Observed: 0.8,bar
